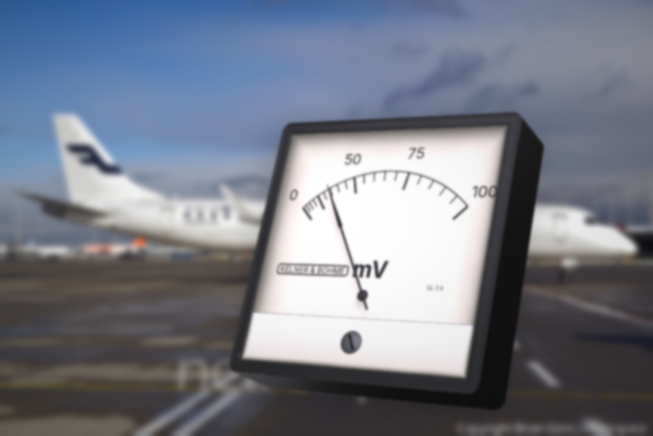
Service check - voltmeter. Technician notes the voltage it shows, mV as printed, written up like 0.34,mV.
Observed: 35,mV
